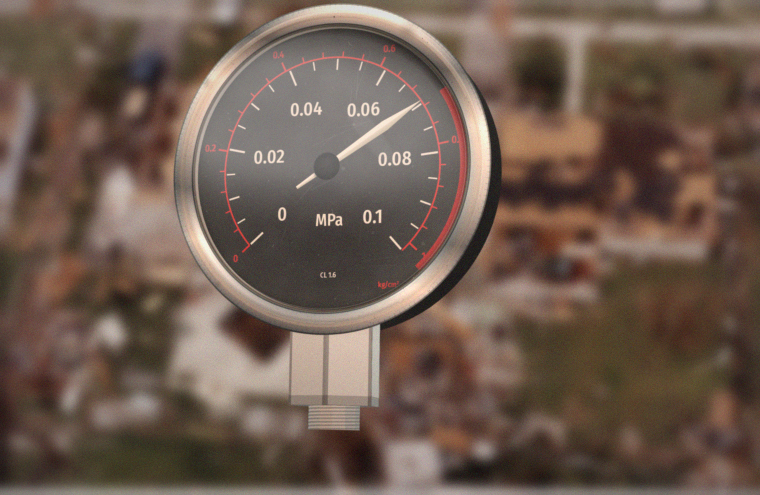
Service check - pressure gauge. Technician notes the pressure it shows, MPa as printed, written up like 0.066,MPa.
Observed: 0.07,MPa
